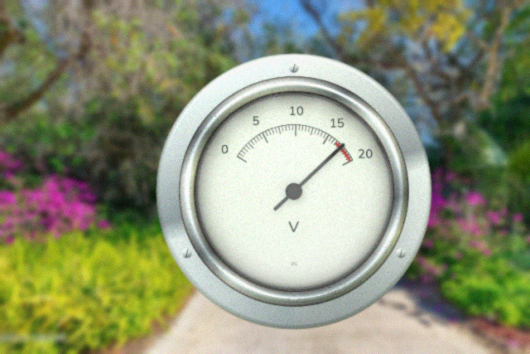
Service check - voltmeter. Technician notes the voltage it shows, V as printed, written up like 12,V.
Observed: 17.5,V
